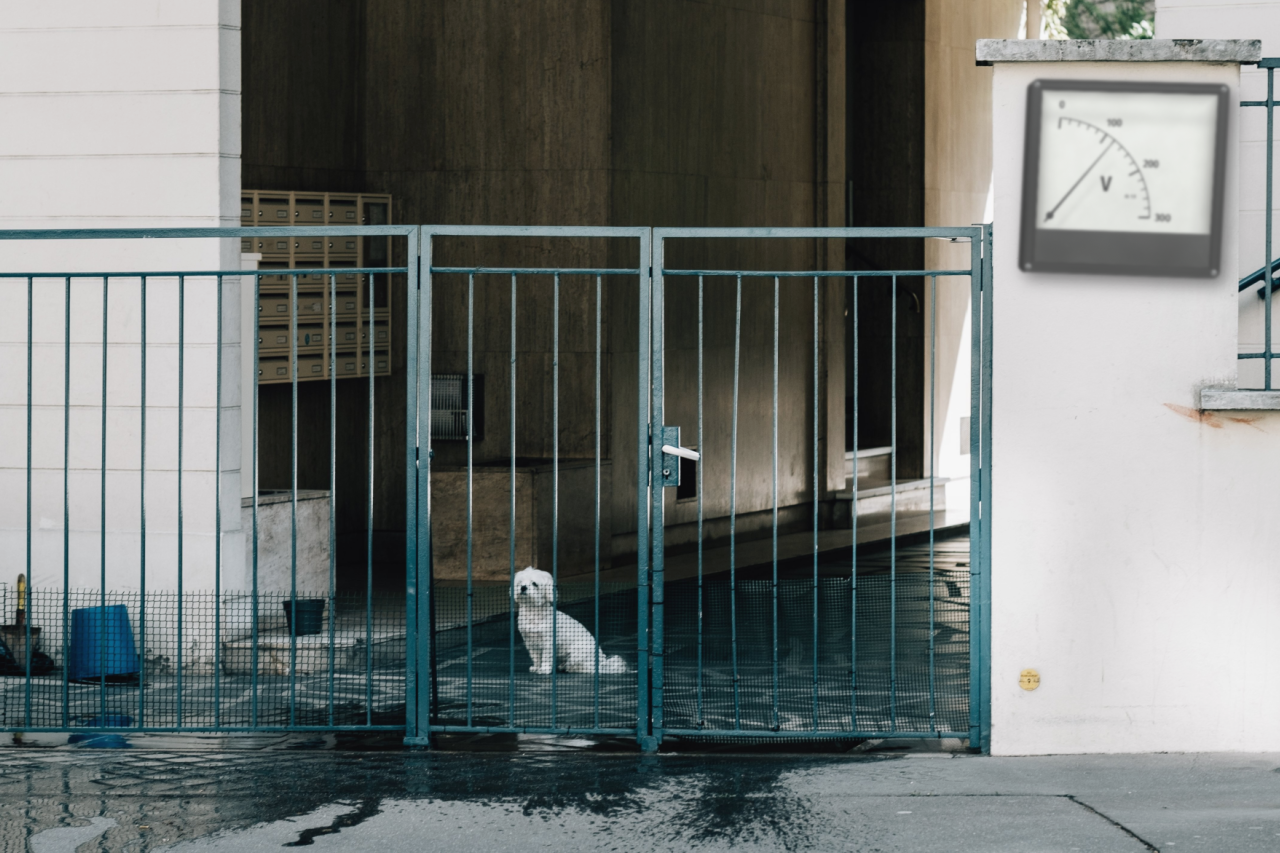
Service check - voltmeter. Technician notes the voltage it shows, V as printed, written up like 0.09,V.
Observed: 120,V
